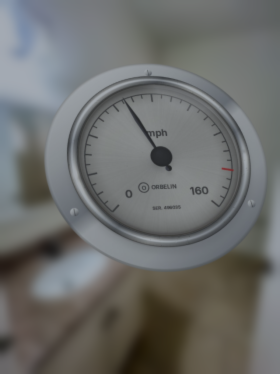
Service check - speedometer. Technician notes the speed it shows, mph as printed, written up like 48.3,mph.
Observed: 65,mph
